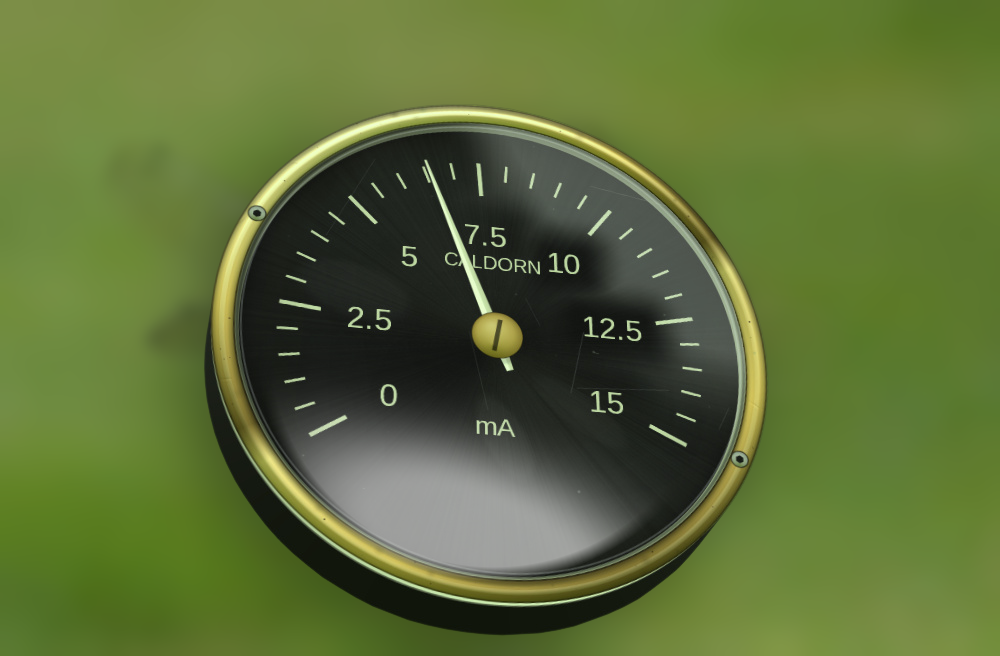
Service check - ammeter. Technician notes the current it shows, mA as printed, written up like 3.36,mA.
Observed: 6.5,mA
